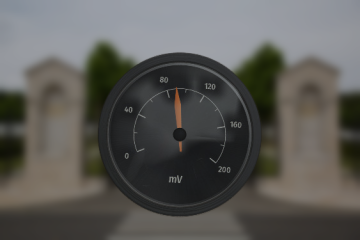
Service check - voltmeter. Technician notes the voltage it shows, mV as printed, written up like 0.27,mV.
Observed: 90,mV
